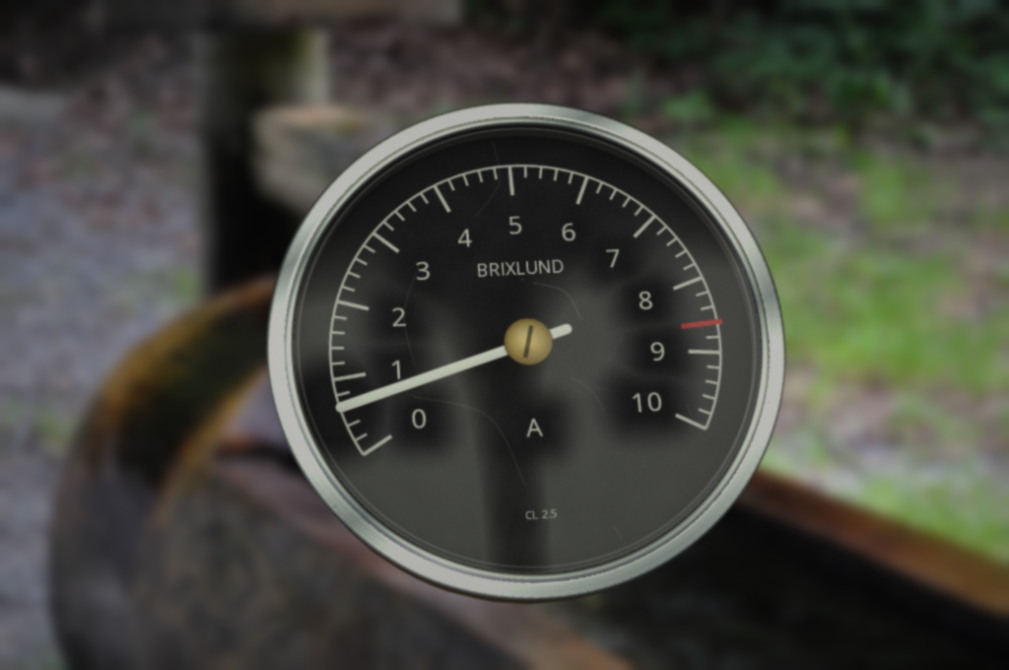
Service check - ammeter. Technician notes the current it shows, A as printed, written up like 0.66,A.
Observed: 0.6,A
